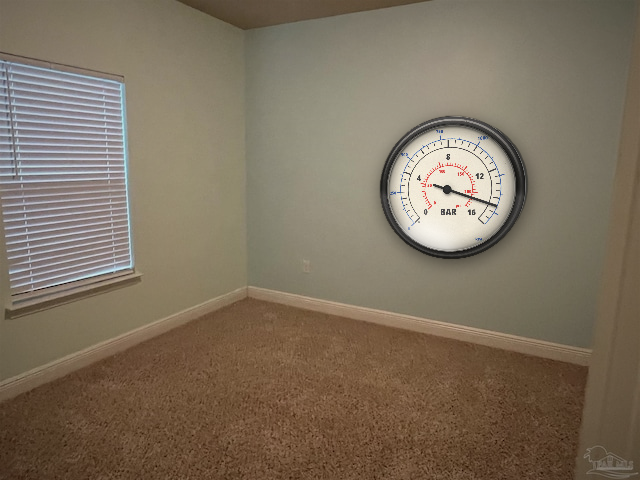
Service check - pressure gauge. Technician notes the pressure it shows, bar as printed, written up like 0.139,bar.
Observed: 14.5,bar
